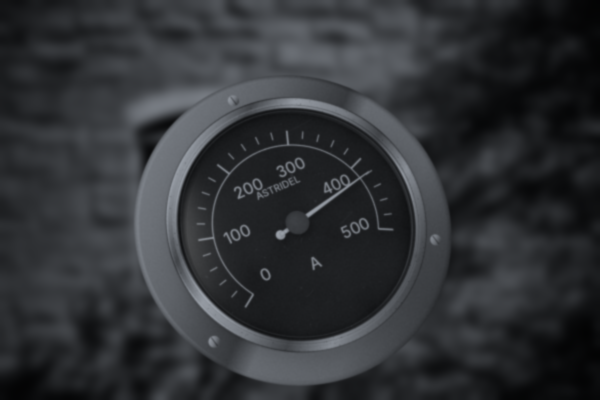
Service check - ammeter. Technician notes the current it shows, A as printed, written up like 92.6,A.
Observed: 420,A
